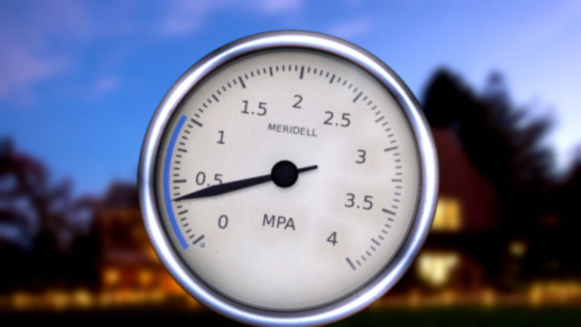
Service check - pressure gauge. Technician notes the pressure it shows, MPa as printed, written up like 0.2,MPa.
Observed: 0.35,MPa
